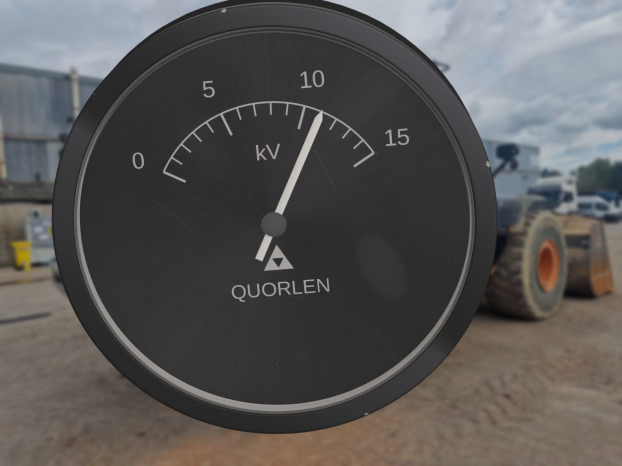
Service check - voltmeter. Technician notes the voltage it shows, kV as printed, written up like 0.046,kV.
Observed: 11,kV
